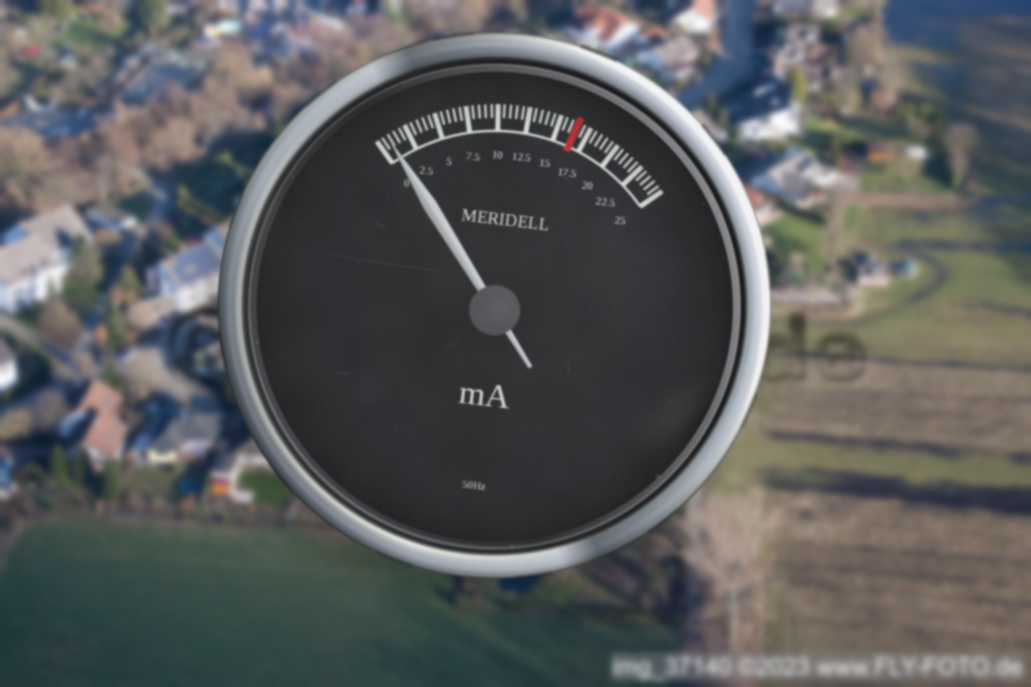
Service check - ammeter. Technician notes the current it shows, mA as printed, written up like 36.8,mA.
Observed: 1,mA
